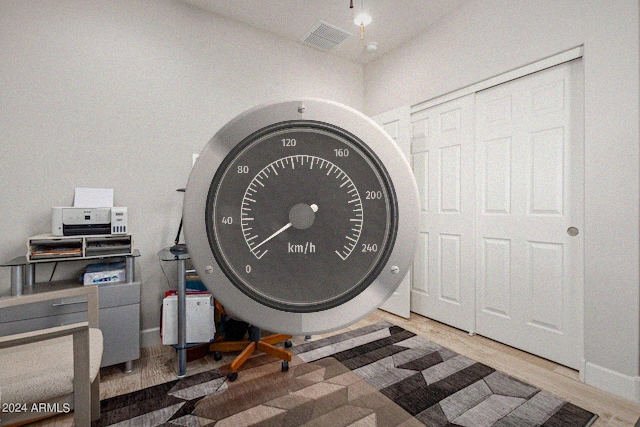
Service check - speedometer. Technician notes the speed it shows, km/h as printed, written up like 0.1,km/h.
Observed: 10,km/h
